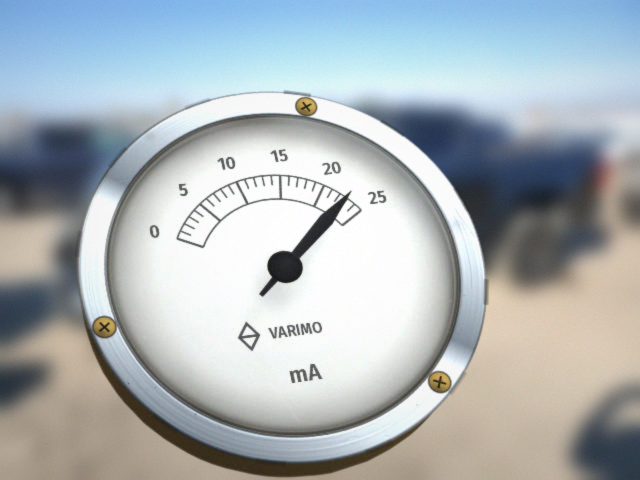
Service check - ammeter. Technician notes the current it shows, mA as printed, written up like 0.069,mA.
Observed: 23,mA
